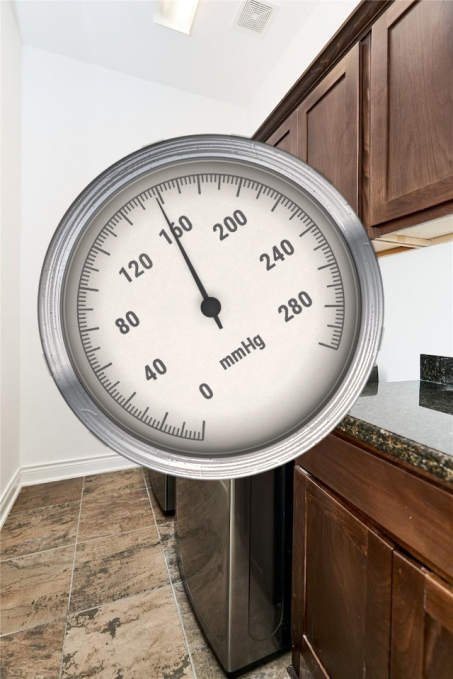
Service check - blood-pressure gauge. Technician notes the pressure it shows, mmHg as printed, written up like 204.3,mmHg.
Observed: 158,mmHg
